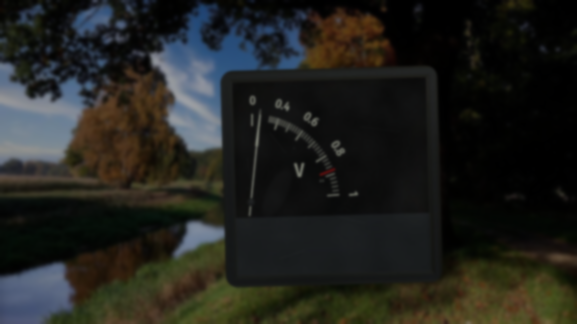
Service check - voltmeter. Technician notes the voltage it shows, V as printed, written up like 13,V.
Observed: 0.2,V
